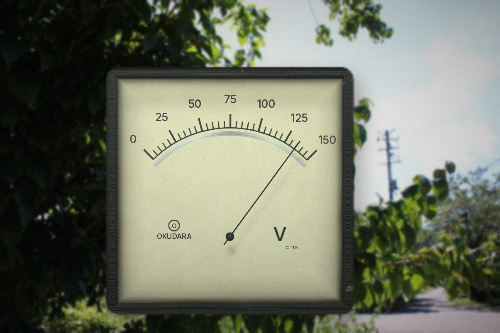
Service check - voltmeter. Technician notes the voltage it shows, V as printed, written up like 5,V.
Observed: 135,V
